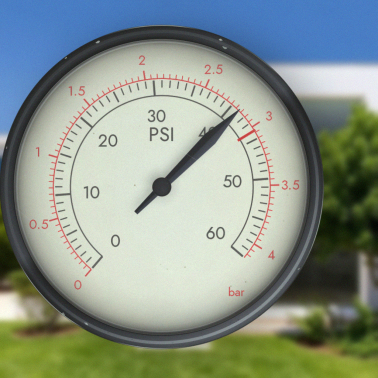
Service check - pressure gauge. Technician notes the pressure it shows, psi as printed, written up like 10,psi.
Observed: 41,psi
